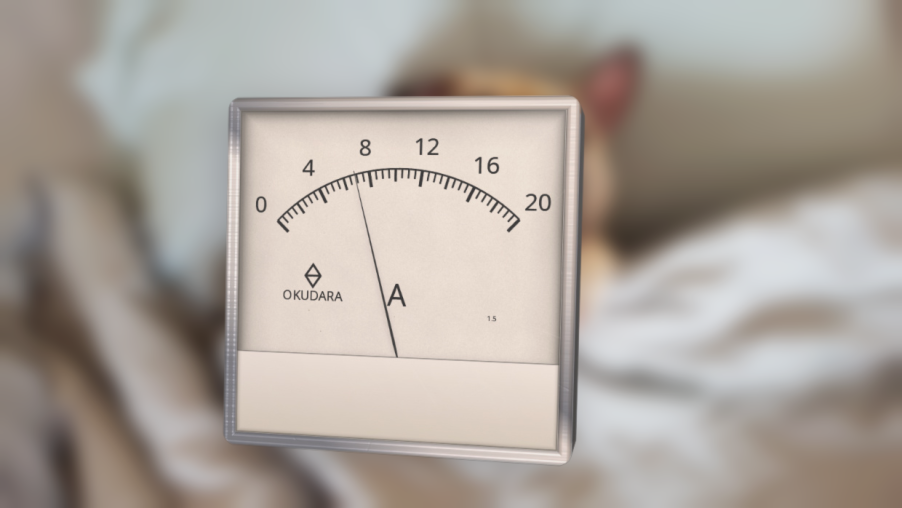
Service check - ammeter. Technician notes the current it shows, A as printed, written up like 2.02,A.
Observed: 7,A
